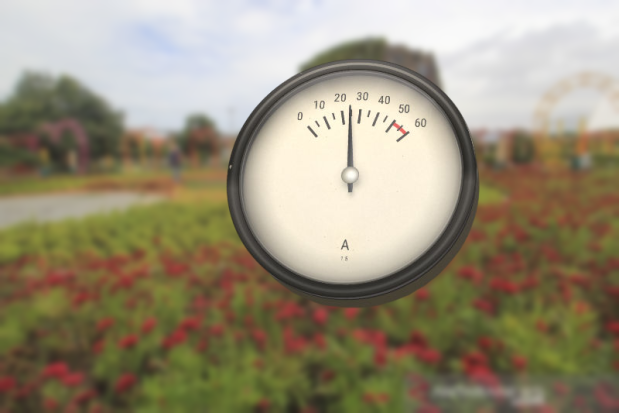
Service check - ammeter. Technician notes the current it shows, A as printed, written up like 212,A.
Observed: 25,A
